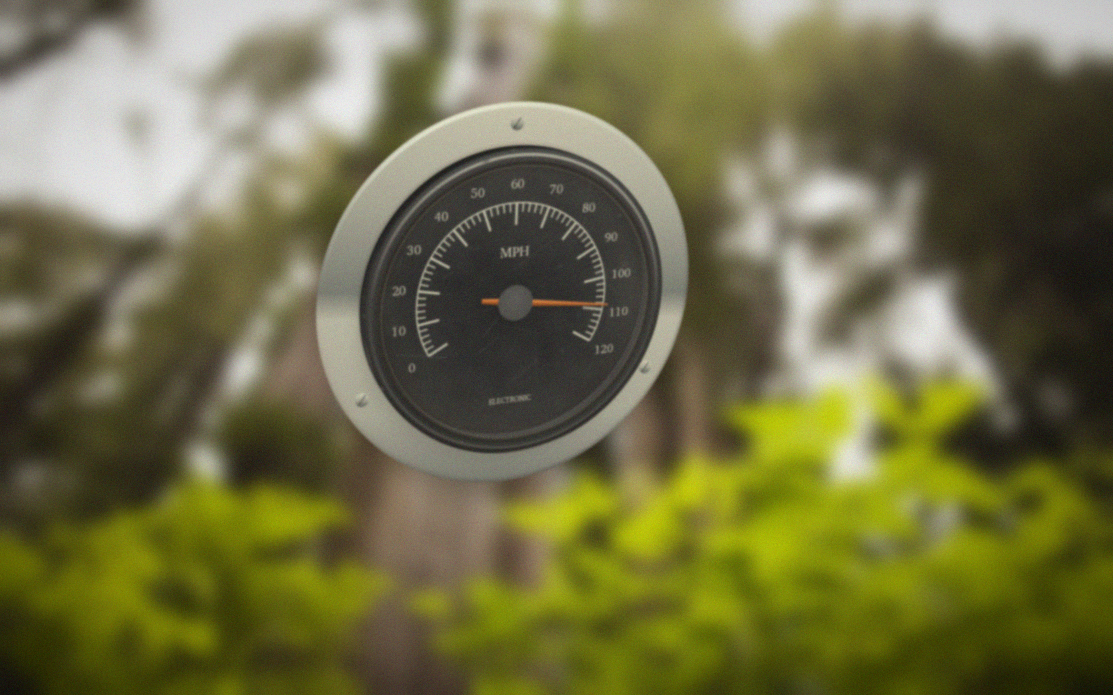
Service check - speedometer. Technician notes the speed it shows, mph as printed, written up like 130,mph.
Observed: 108,mph
